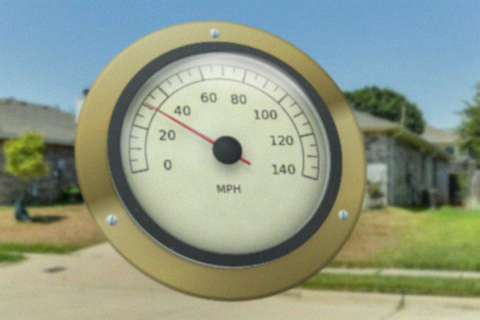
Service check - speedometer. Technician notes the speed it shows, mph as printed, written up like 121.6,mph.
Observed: 30,mph
